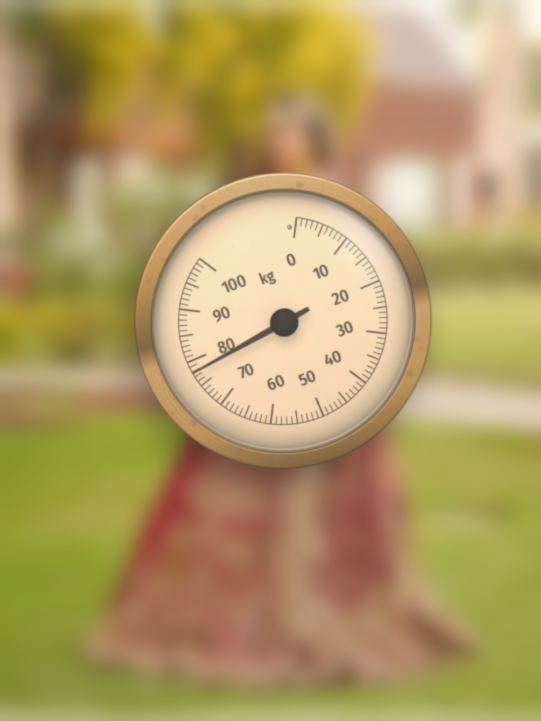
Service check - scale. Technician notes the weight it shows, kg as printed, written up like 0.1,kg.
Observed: 78,kg
